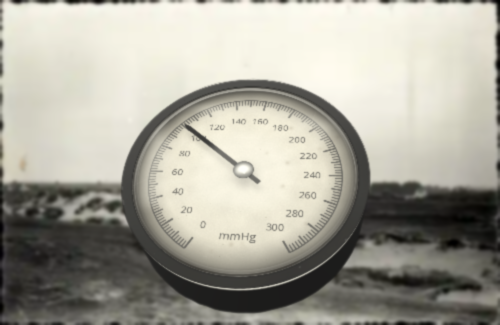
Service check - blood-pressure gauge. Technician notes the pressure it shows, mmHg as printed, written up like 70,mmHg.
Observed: 100,mmHg
